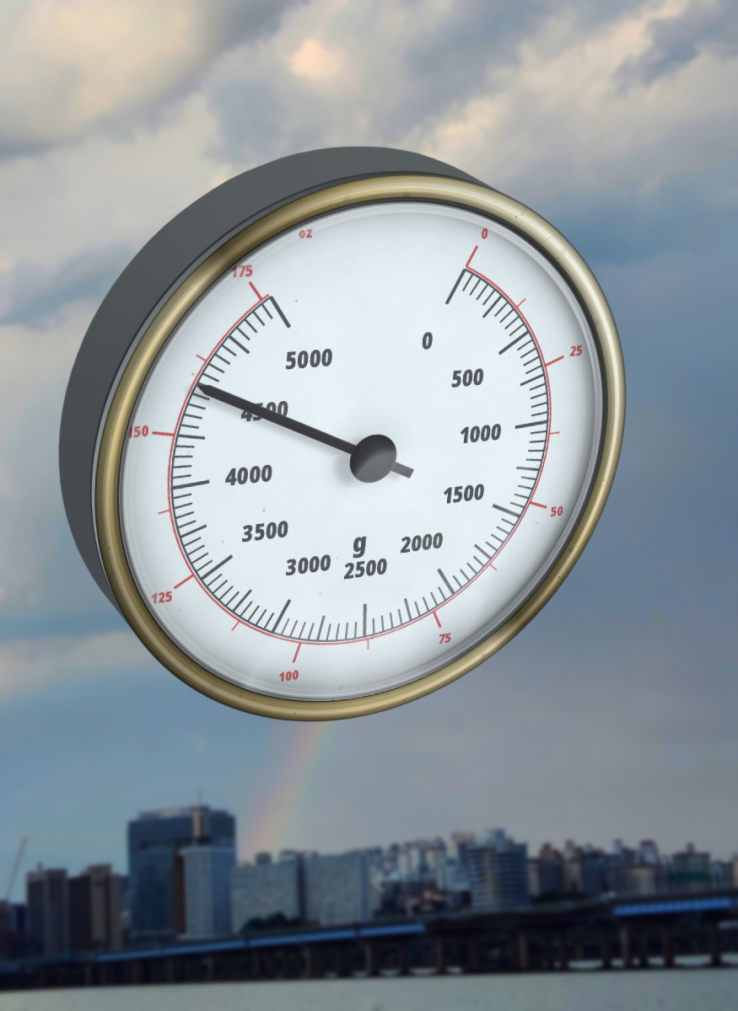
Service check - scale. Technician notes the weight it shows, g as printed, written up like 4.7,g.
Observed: 4500,g
